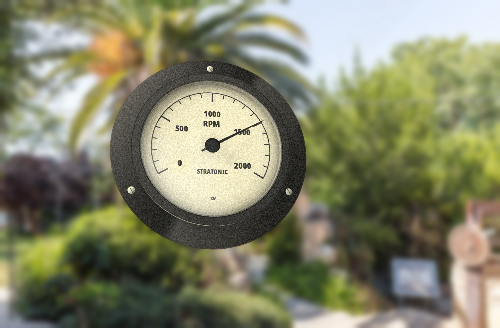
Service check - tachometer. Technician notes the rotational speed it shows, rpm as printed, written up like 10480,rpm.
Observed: 1500,rpm
